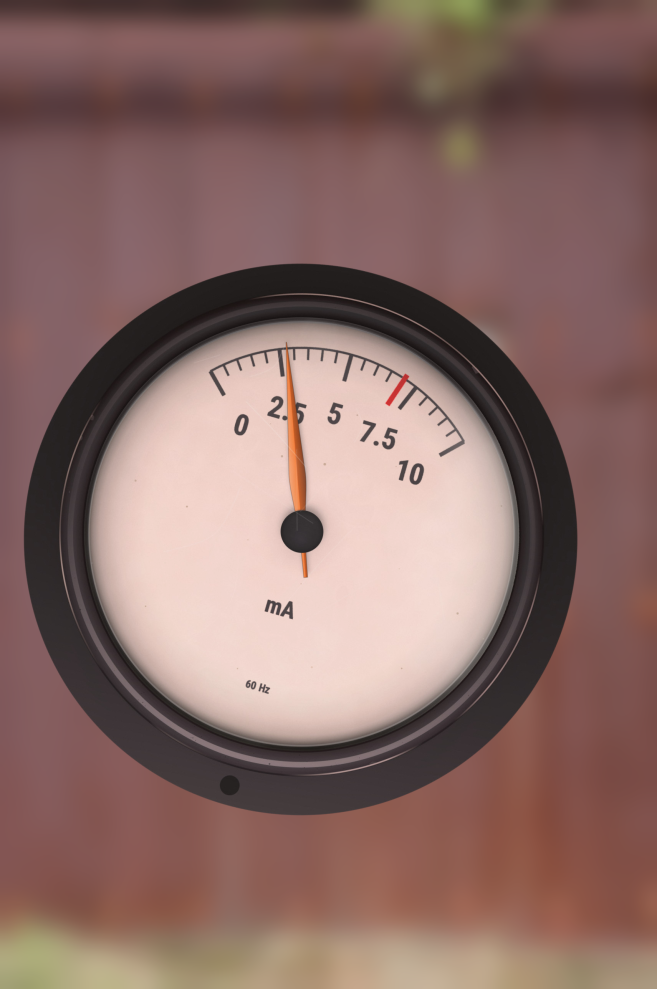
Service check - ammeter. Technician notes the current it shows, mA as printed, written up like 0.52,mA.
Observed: 2.75,mA
